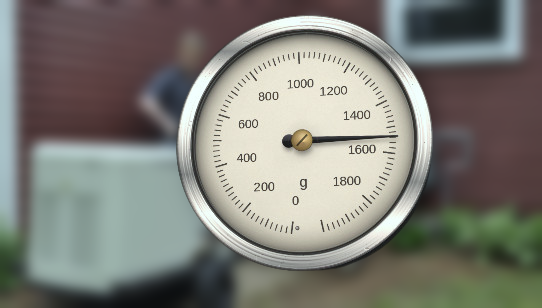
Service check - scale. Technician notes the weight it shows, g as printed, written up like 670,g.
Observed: 1540,g
